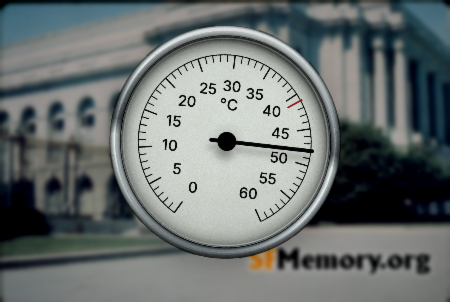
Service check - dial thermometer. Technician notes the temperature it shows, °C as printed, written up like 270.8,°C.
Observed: 48,°C
